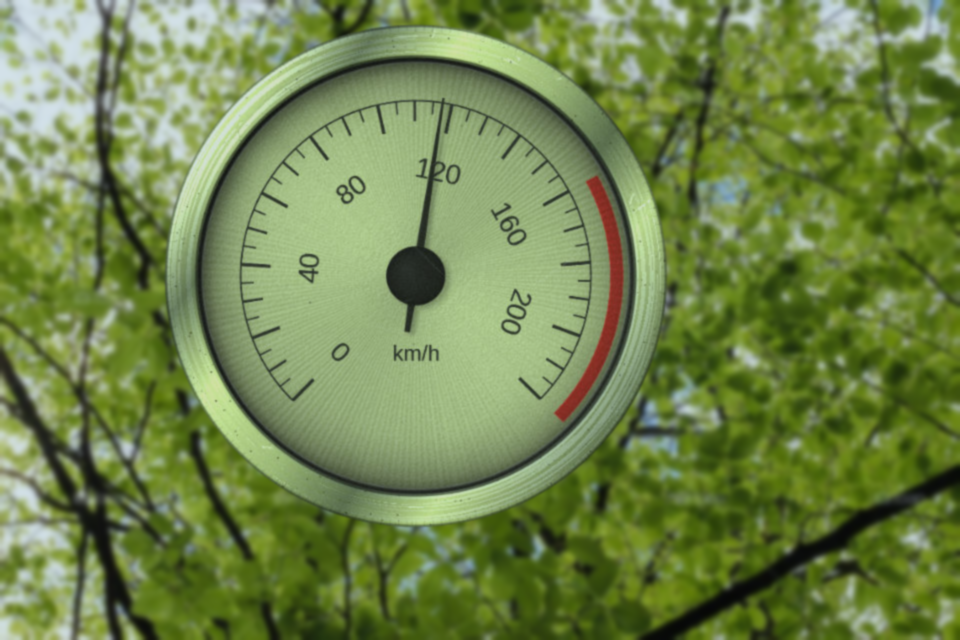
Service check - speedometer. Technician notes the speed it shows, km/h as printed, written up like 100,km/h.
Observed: 117.5,km/h
